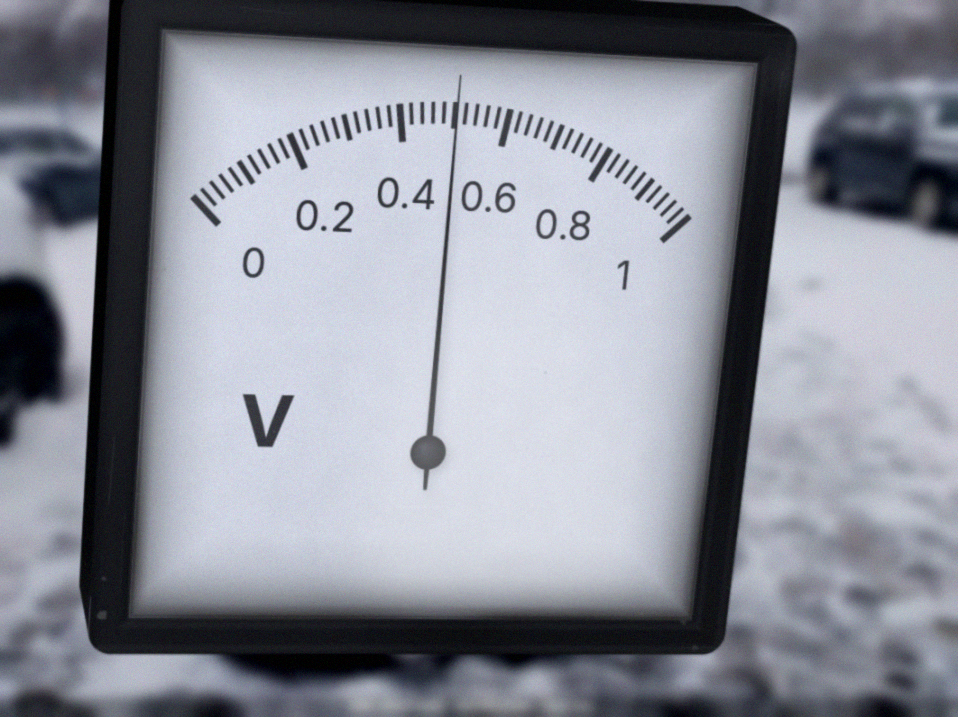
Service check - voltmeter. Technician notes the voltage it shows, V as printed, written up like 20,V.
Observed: 0.5,V
